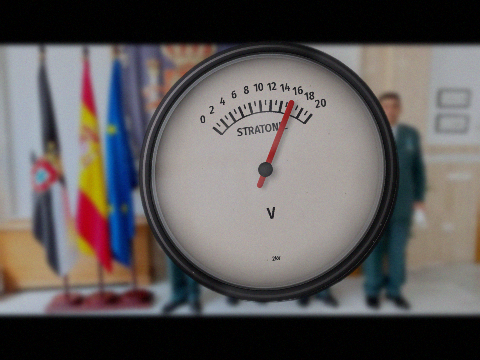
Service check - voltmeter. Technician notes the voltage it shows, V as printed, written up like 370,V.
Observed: 16,V
